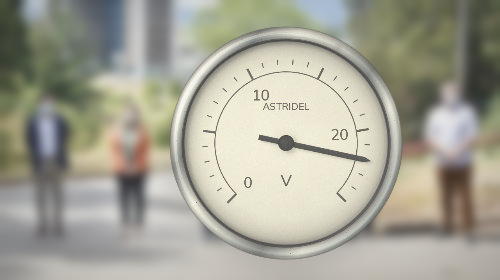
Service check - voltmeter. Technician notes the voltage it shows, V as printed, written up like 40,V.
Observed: 22,V
